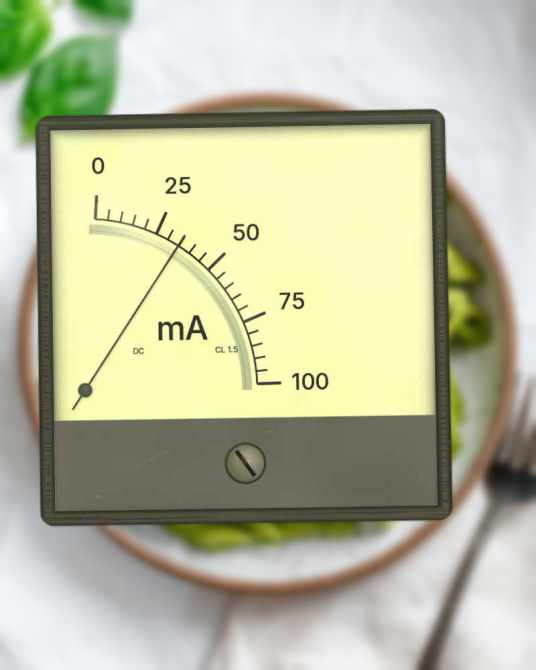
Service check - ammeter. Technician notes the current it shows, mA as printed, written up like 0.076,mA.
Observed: 35,mA
